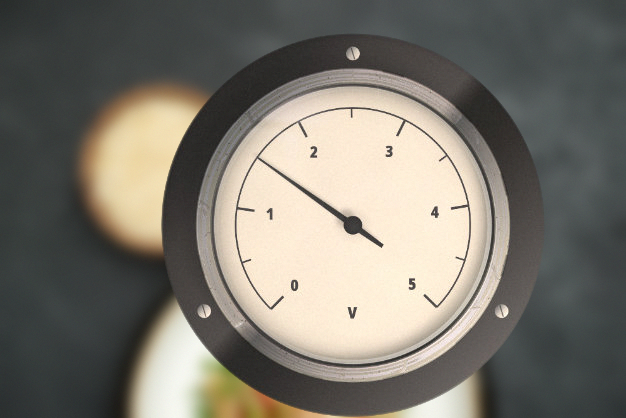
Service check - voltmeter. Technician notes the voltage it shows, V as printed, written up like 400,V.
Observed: 1.5,V
